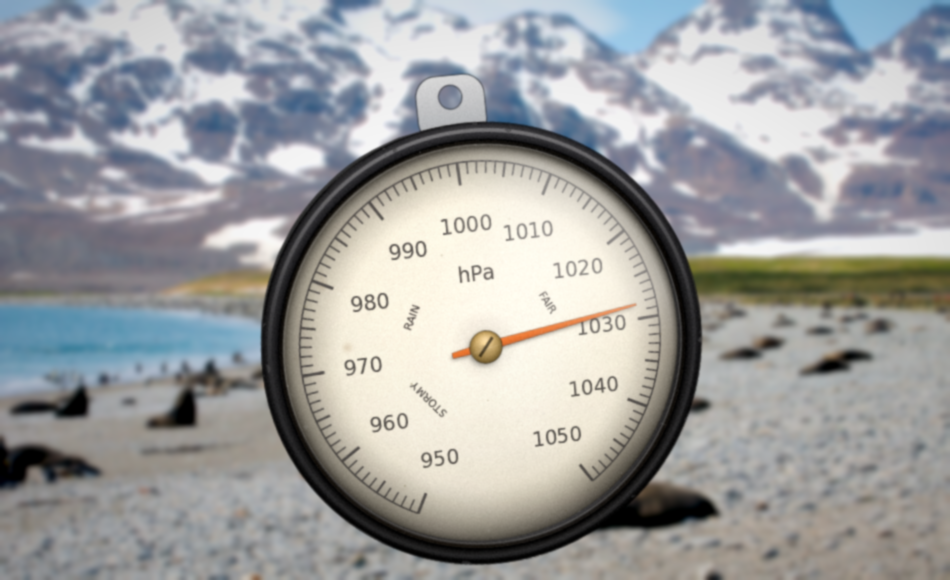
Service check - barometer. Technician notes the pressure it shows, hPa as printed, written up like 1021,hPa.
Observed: 1028,hPa
